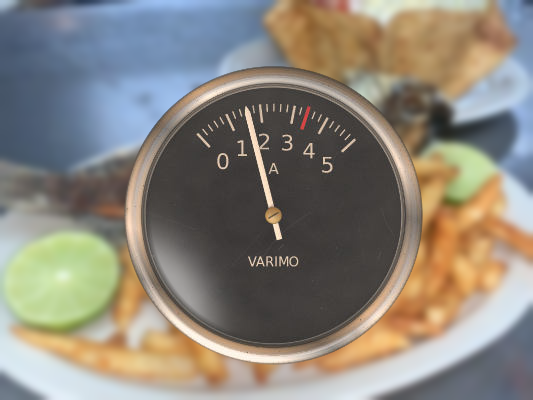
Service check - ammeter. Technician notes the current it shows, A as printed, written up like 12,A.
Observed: 1.6,A
